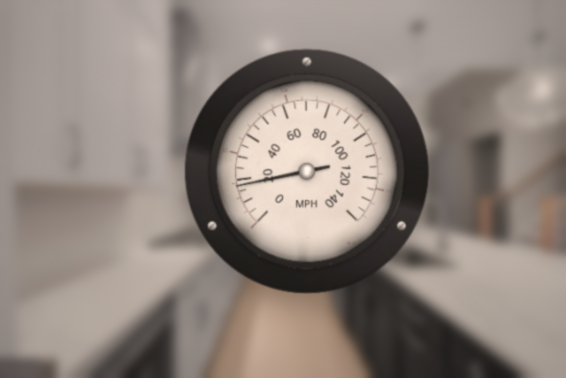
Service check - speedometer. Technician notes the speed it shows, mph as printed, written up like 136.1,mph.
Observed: 17.5,mph
